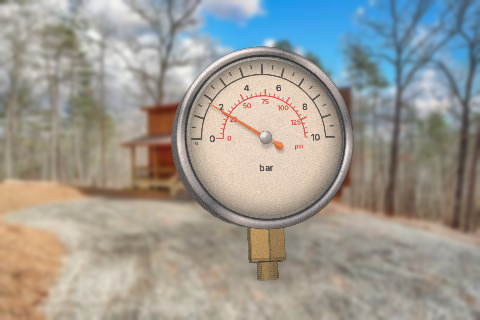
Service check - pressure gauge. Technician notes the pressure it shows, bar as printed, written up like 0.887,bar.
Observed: 1.75,bar
